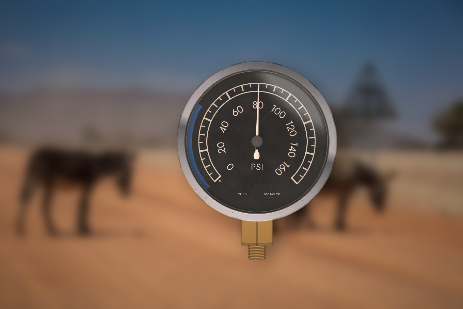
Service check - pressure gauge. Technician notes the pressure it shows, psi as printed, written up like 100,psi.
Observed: 80,psi
